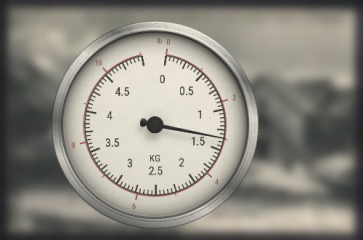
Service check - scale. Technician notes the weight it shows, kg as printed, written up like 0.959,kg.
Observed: 1.35,kg
